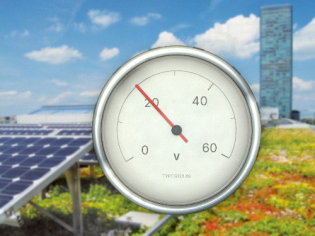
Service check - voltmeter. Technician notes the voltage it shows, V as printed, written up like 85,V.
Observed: 20,V
